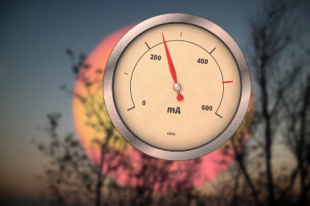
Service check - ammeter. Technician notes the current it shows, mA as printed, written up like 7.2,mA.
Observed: 250,mA
